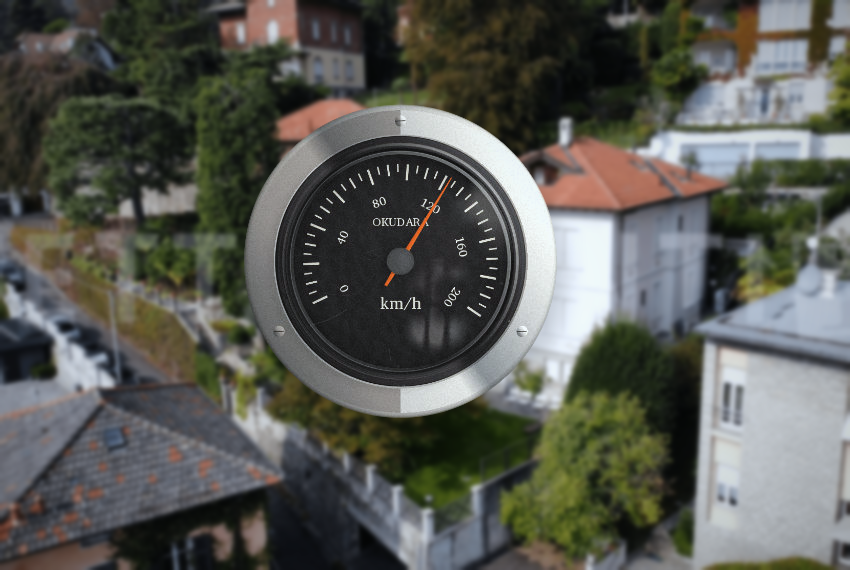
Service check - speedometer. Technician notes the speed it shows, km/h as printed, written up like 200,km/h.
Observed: 122.5,km/h
